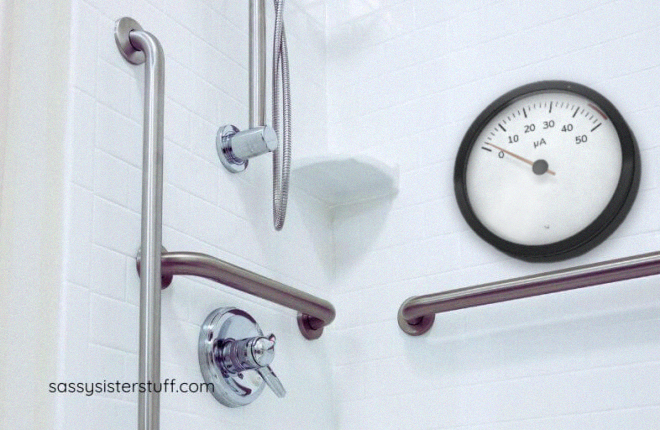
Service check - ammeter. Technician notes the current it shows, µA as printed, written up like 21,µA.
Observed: 2,µA
